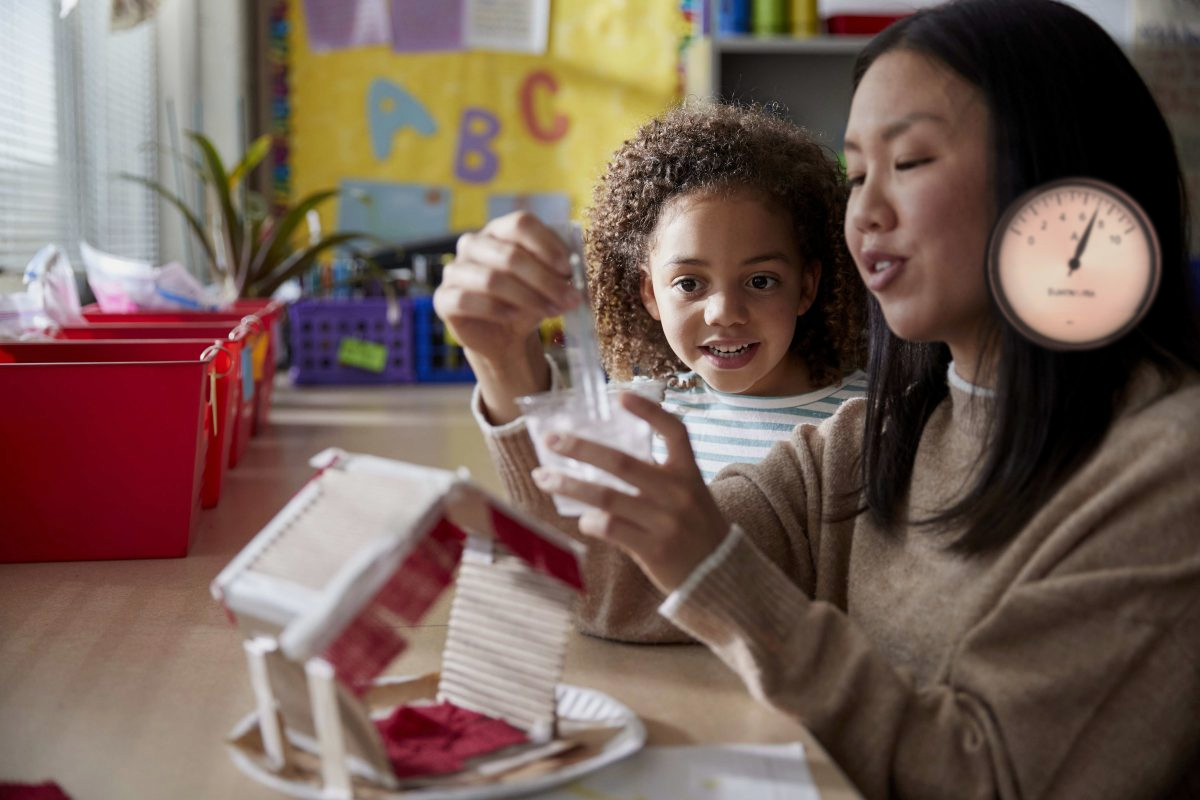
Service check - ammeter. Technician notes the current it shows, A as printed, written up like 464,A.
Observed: 7,A
